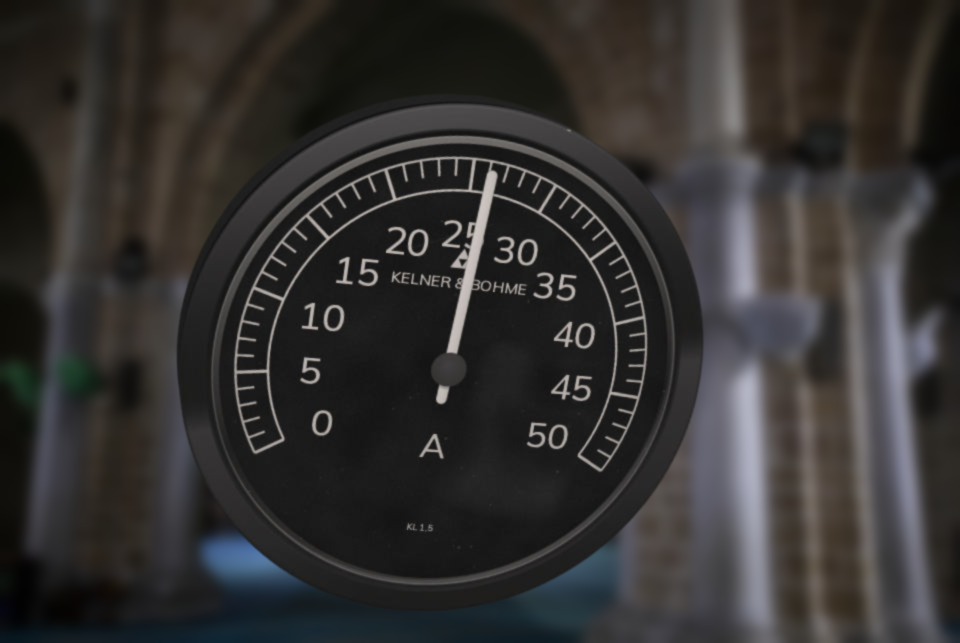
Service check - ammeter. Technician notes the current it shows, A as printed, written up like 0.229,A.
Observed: 26,A
